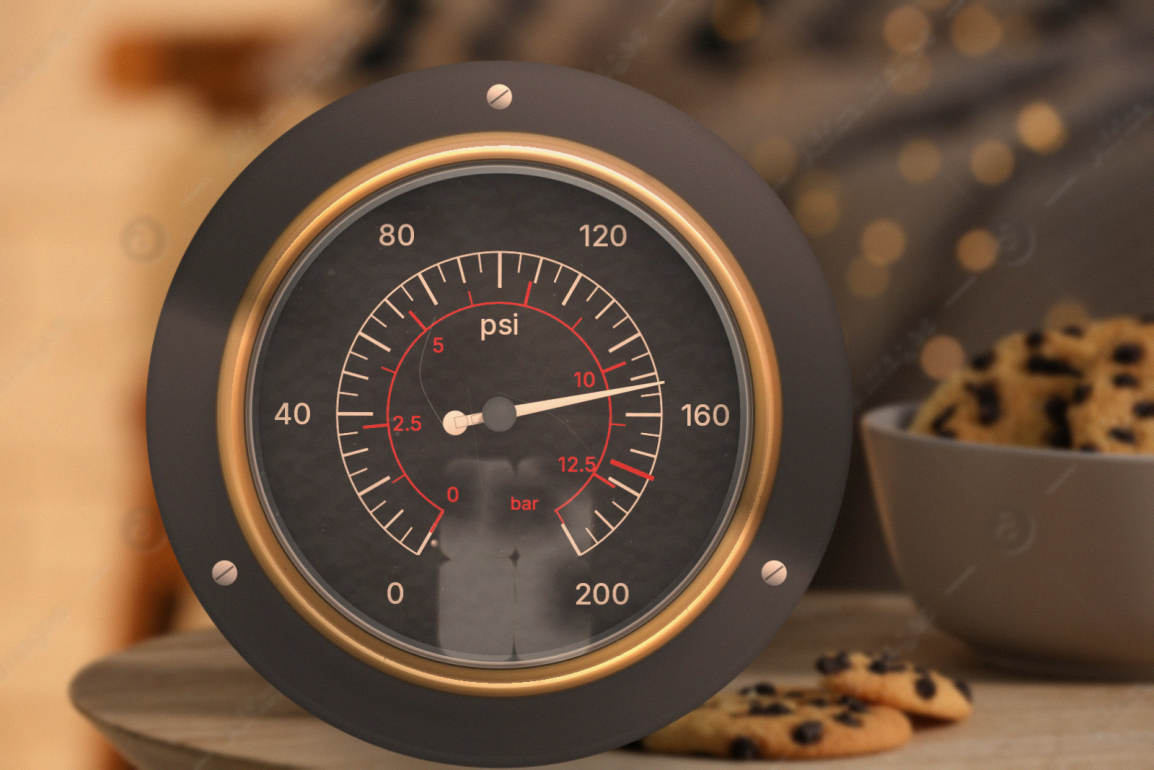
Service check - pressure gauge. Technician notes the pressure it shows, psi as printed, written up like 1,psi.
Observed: 152.5,psi
